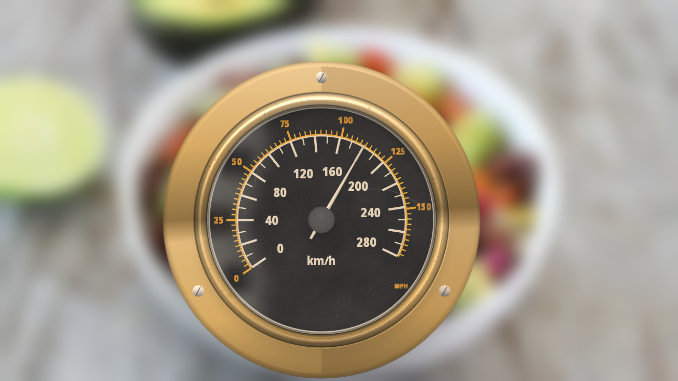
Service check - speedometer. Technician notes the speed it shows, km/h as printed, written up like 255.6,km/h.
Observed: 180,km/h
